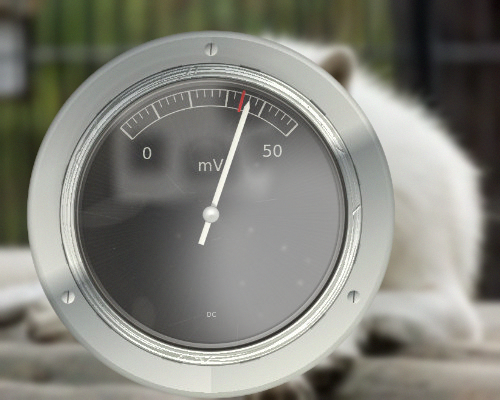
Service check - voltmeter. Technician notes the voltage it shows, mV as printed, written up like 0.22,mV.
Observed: 36,mV
